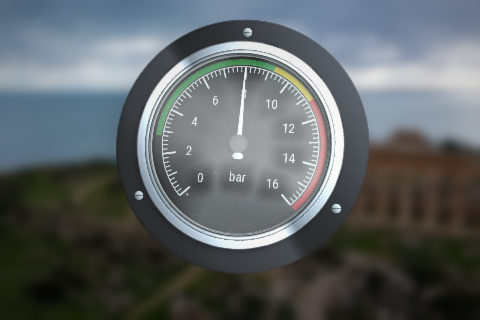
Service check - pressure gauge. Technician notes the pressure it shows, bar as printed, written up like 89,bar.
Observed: 8,bar
